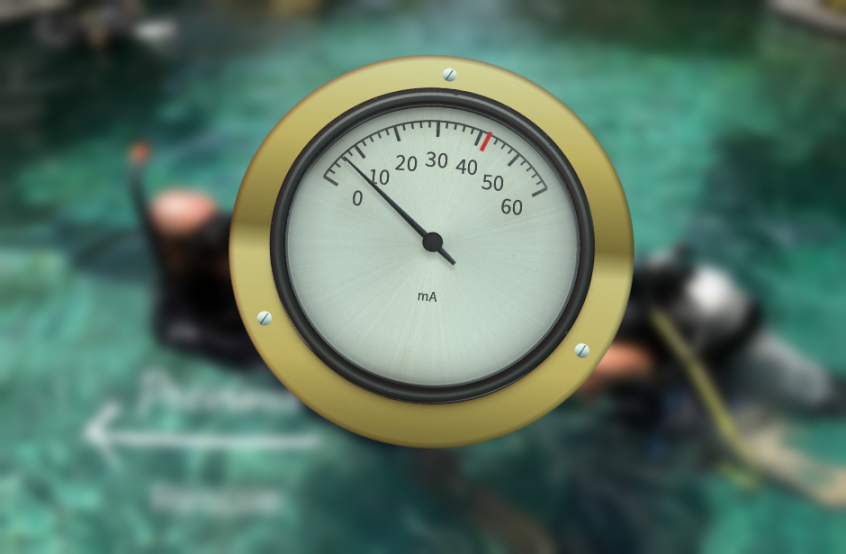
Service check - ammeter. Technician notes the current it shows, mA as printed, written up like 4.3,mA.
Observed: 6,mA
